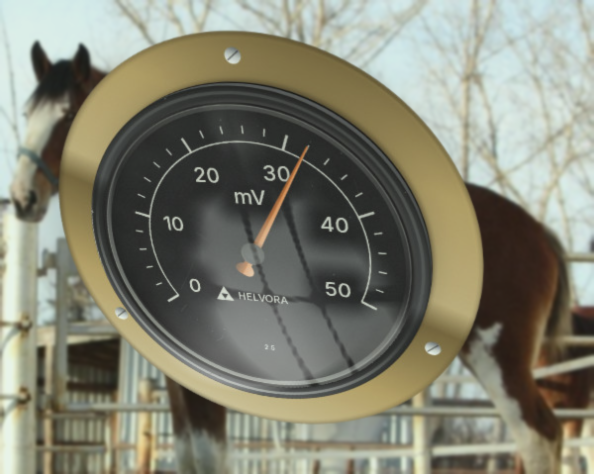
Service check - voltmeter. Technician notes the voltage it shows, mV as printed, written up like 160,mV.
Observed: 32,mV
